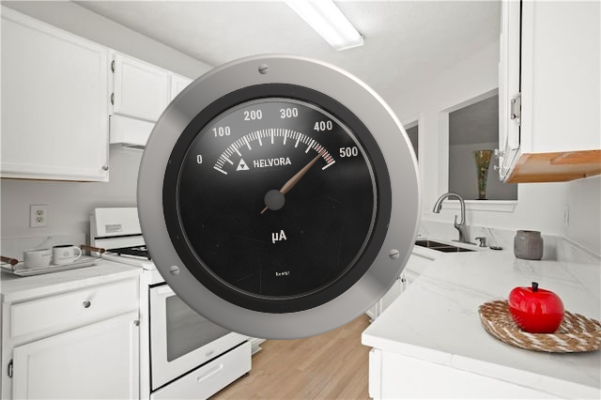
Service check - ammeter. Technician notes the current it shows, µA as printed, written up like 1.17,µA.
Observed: 450,µA
